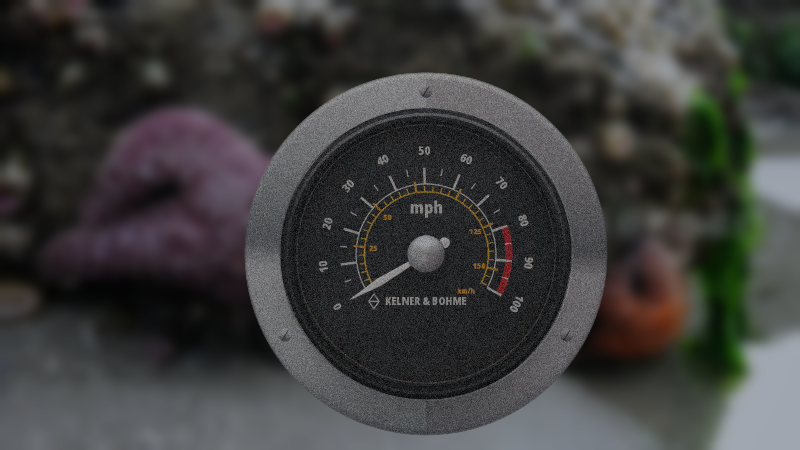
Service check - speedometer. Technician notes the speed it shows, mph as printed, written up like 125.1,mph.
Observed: 0,mph
